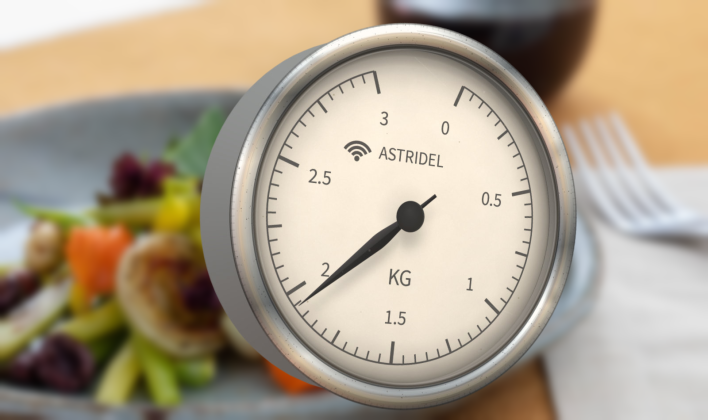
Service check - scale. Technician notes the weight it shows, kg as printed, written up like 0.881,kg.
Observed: 1.95,kg
